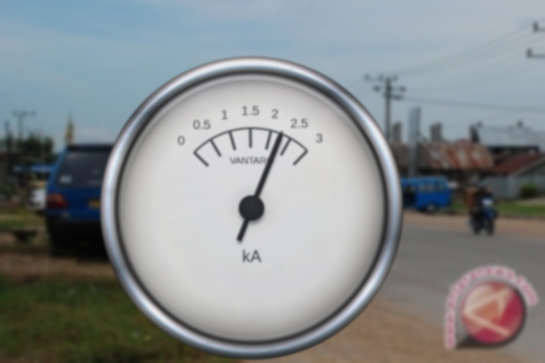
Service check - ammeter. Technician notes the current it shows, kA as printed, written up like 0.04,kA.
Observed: 2.25,kA
